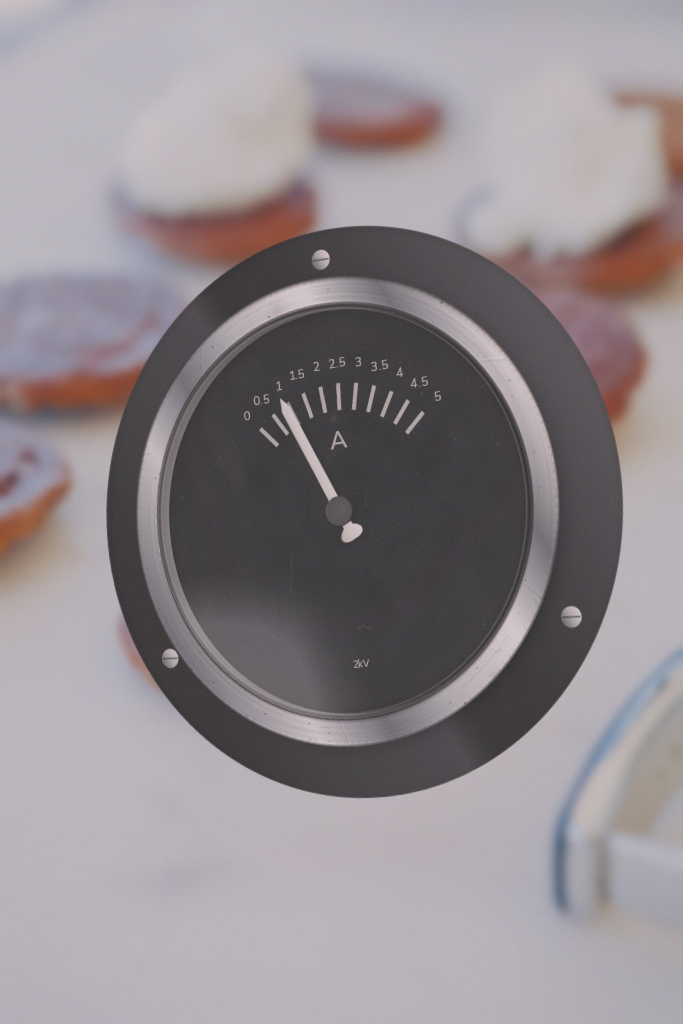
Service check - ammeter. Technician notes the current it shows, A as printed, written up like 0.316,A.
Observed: 1,A
